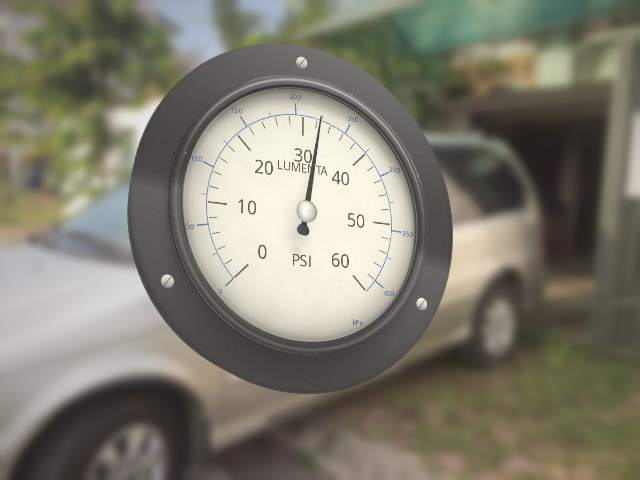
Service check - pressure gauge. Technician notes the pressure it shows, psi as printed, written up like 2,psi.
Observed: 32,psi
